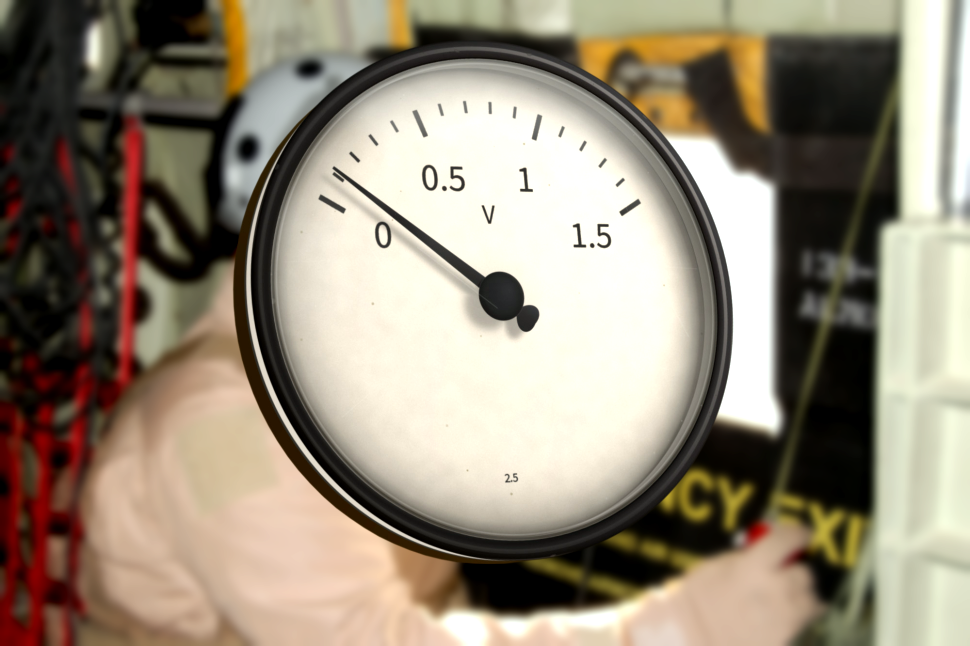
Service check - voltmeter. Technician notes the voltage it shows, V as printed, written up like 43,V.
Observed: 0.1,V
